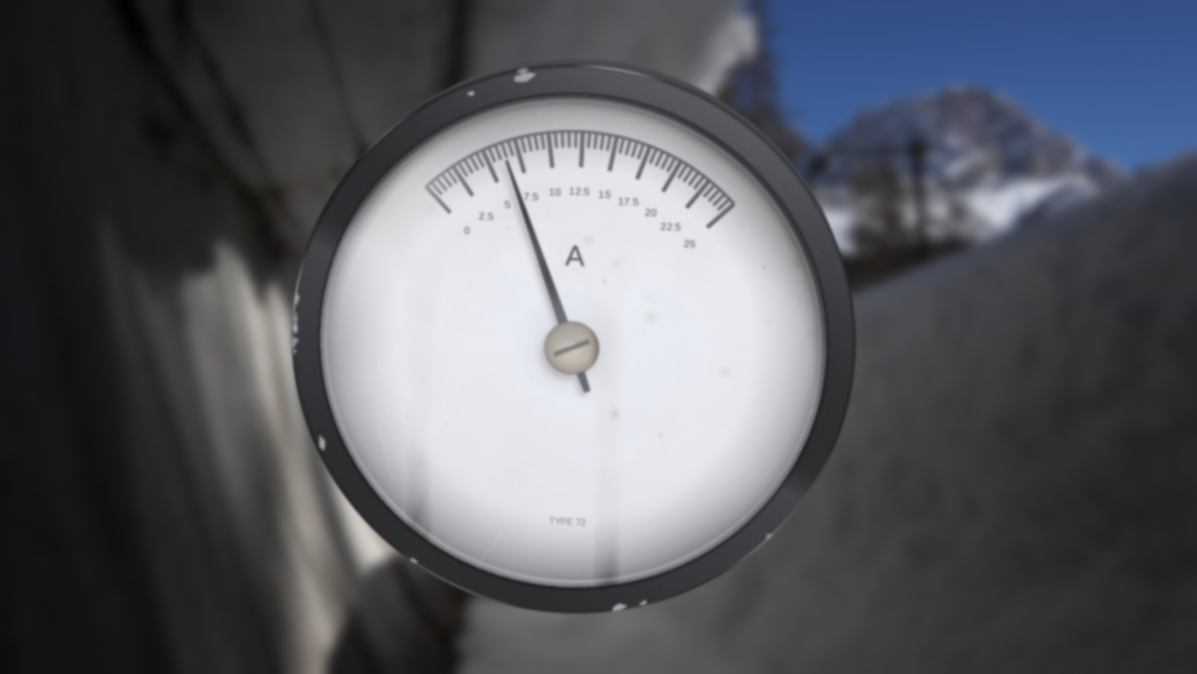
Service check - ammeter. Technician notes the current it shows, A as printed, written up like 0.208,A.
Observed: 6.5,A
